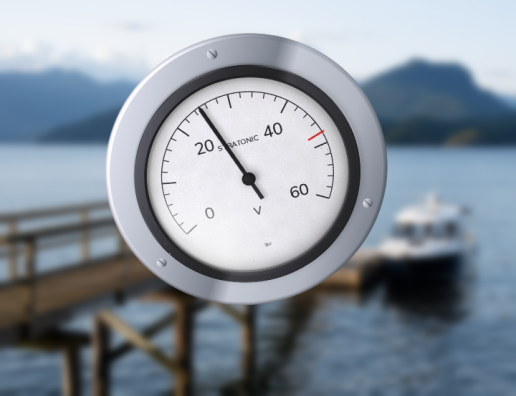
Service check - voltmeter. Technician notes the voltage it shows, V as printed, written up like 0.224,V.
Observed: 25,V
